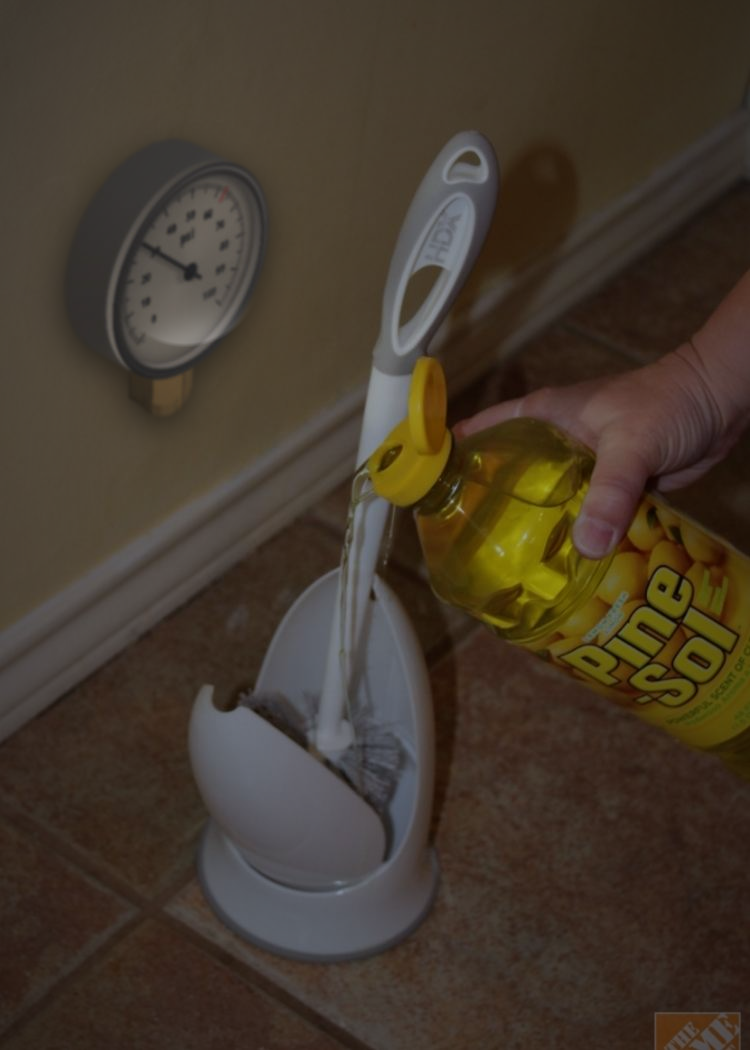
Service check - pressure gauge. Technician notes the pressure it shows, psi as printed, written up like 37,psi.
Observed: 30,psi
